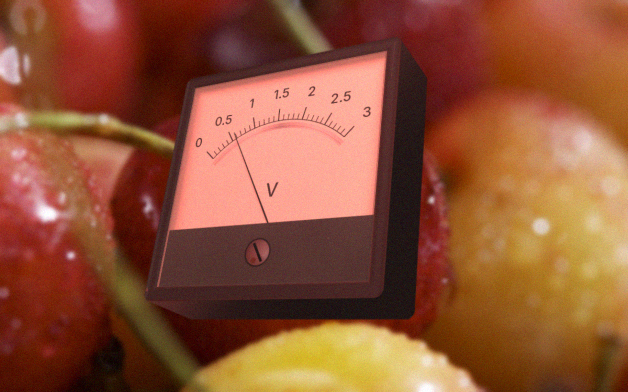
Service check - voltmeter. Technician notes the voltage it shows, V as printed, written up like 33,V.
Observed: 0.6,V
